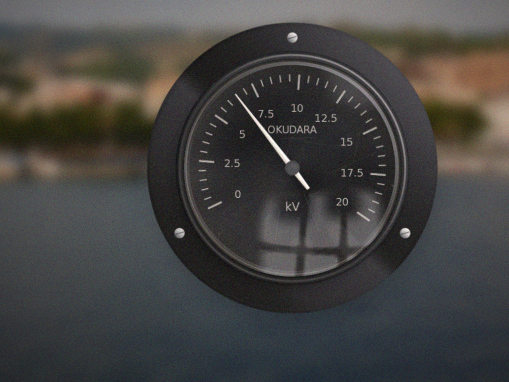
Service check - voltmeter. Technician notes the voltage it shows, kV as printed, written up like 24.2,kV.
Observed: 6.5,kV
